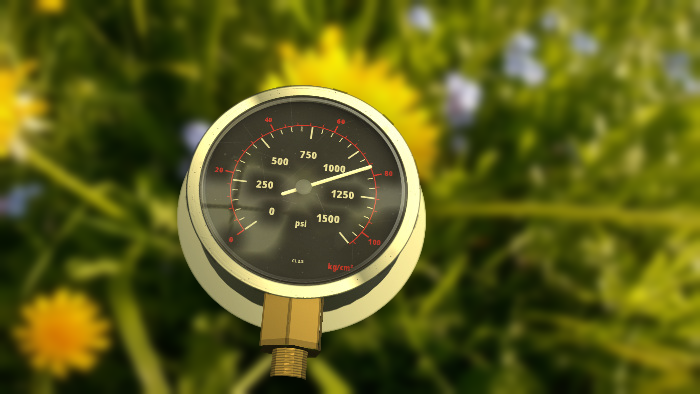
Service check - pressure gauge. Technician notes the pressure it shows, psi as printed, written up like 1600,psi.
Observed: 1100,psi
